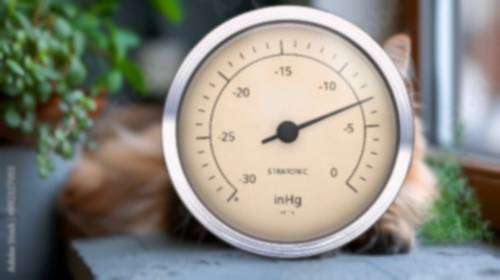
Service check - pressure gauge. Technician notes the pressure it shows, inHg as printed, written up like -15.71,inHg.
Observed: -7,inHg
